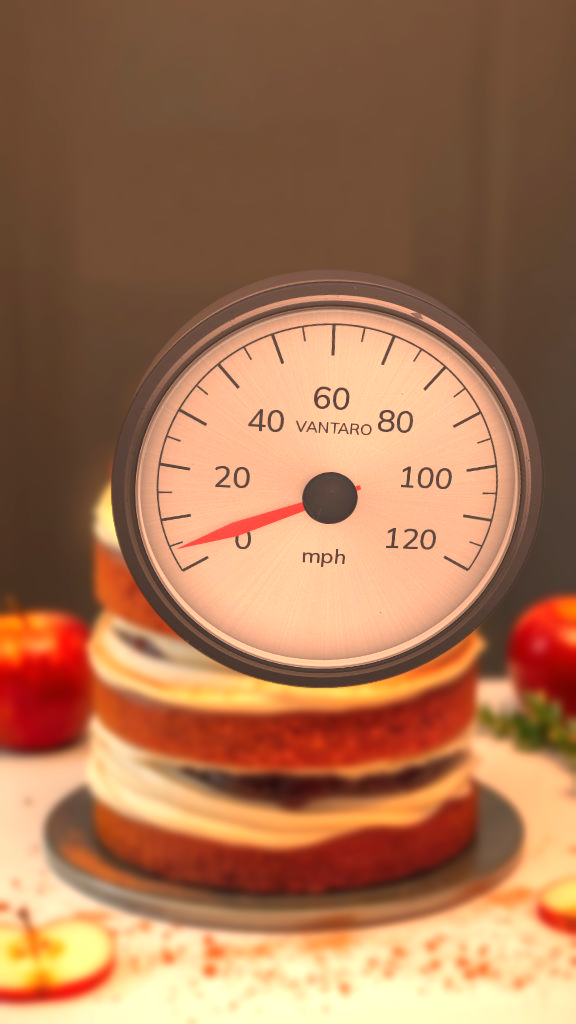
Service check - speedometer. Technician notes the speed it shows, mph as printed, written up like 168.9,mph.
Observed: 5,mph
